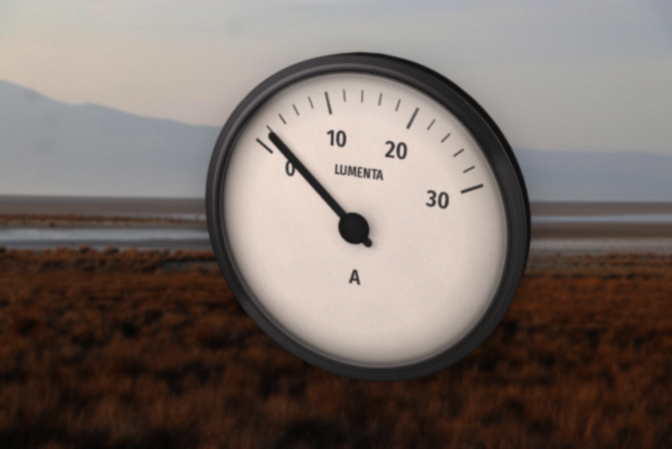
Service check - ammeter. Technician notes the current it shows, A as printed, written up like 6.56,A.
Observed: 2,A
